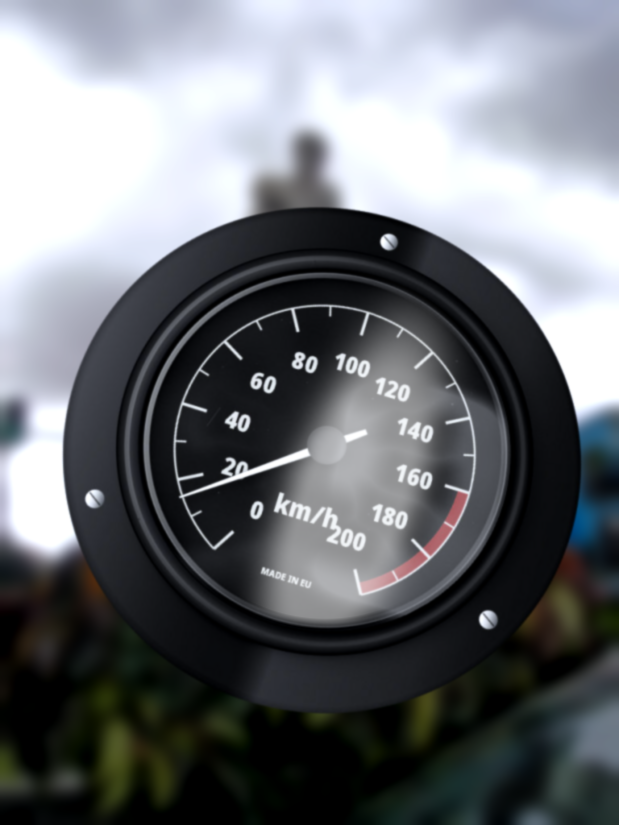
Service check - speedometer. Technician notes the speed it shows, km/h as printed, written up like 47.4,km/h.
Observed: 15,km/h
